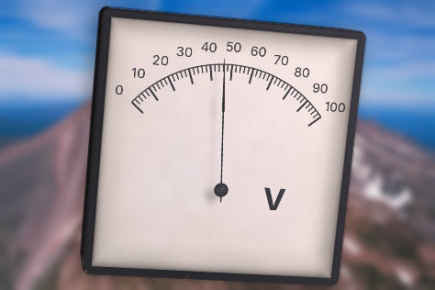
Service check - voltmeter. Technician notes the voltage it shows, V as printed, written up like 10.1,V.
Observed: 46,V
